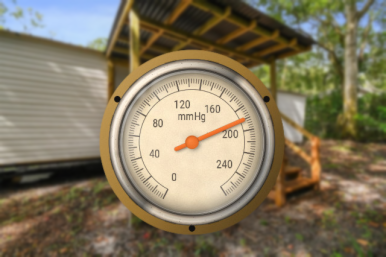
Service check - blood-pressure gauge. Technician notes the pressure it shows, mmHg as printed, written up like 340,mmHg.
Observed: 190,mmHg
